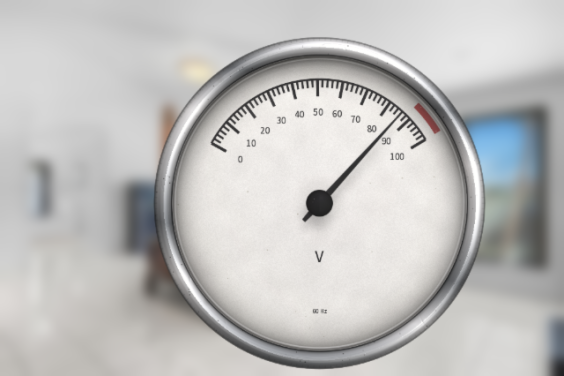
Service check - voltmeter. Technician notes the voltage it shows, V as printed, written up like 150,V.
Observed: 86,V
